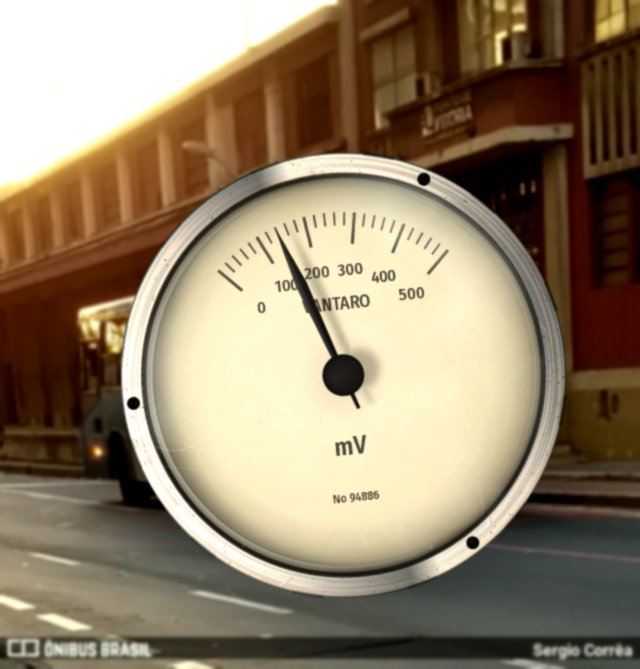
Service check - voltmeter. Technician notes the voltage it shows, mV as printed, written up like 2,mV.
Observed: 140,mV
